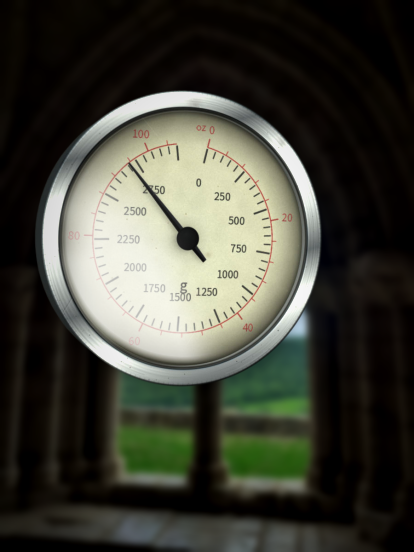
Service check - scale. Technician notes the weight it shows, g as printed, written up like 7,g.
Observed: 2700,g
